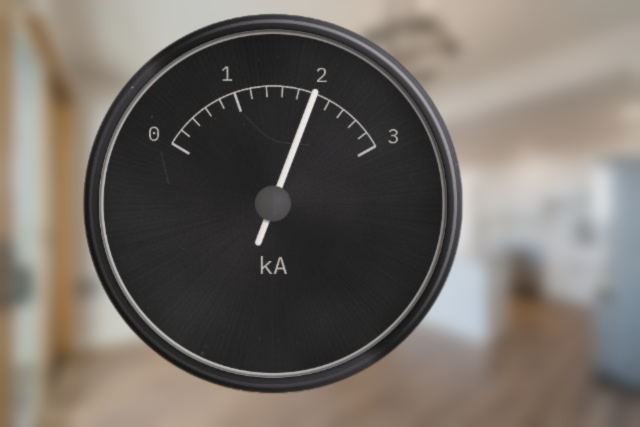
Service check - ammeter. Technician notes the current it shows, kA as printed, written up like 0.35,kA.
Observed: 2,kA
